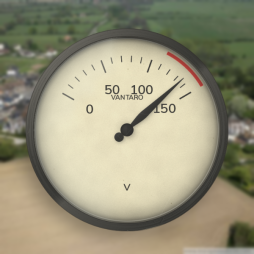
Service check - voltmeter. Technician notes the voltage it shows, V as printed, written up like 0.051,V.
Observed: 135,V
